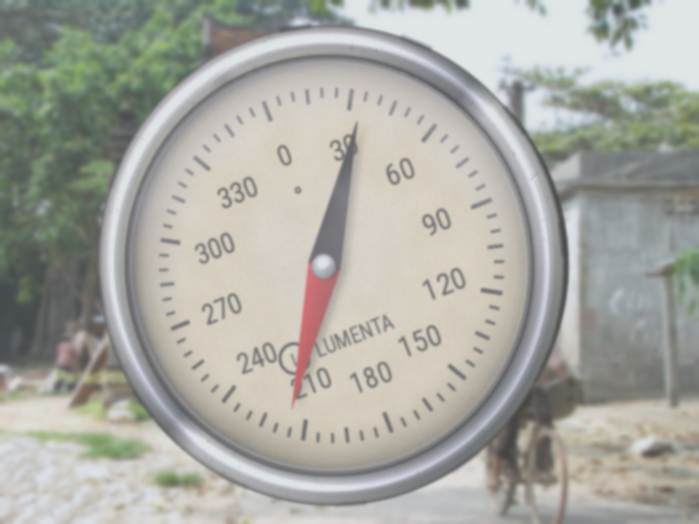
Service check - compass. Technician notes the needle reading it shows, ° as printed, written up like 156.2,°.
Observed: 215,°
